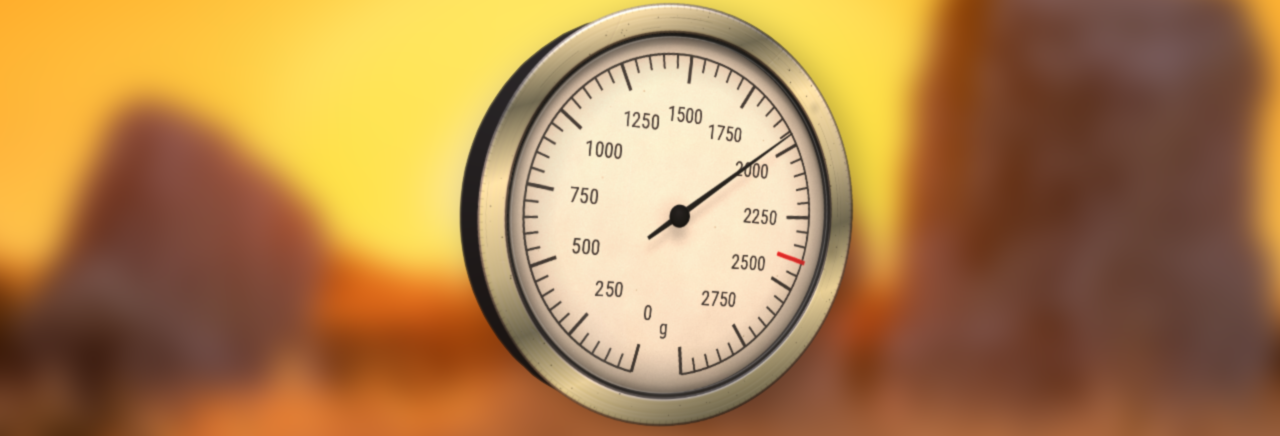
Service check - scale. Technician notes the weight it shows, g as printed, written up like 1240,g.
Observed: 1950,g
